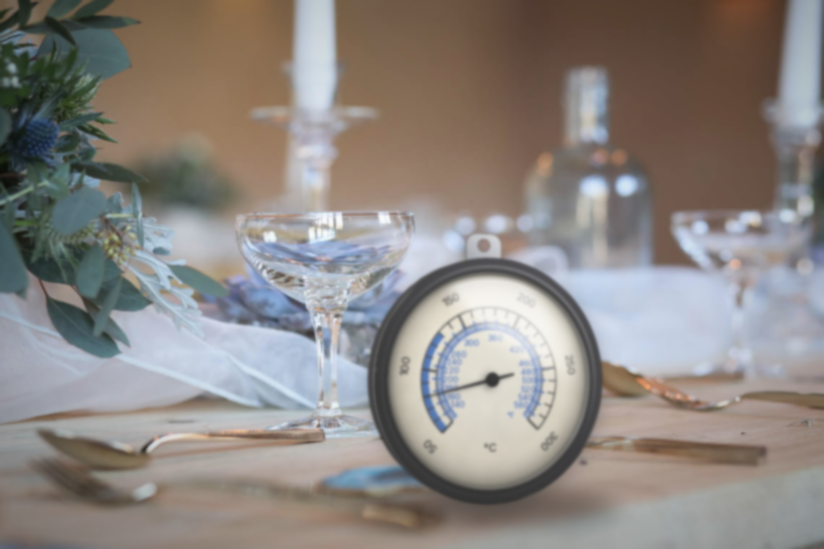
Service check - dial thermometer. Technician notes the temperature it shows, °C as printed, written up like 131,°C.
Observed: 80,°C
